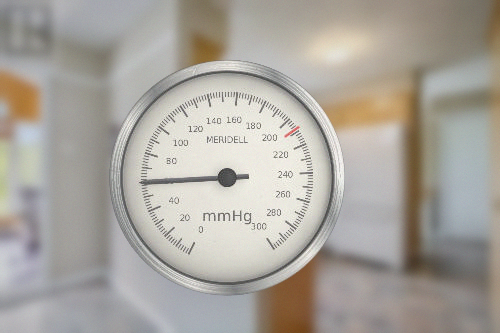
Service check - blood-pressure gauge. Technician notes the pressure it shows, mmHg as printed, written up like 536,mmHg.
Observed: 60,mmHg
